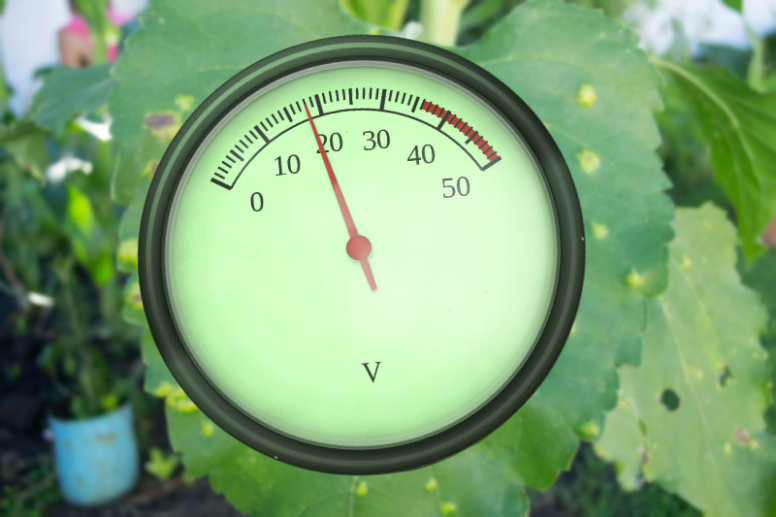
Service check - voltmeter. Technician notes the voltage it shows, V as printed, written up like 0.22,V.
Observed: 18,V
